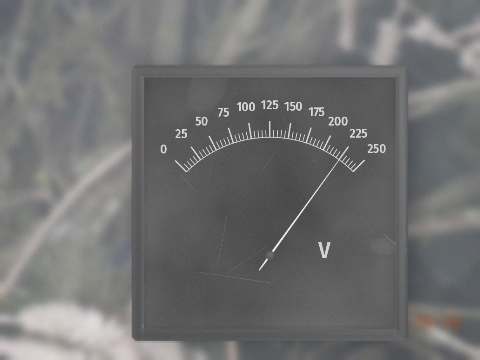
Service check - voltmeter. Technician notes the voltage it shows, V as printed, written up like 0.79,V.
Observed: 225,V
